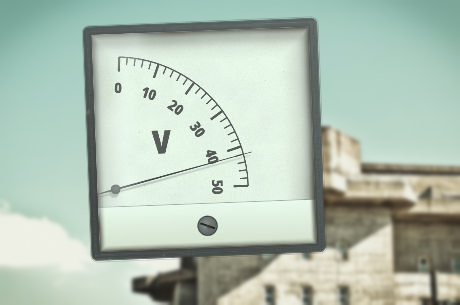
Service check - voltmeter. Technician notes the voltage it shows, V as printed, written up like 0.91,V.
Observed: 42,V
